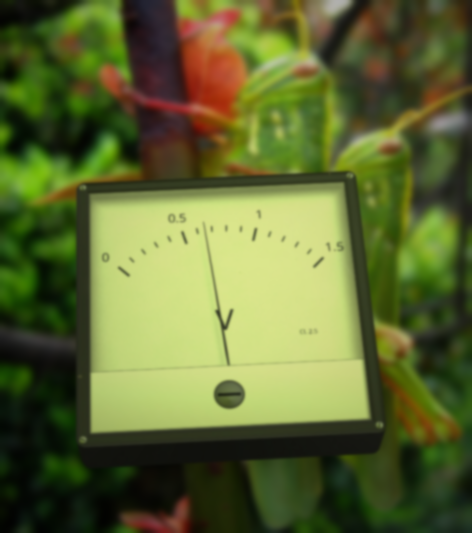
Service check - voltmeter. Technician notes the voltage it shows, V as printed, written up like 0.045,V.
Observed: 0.65,V
